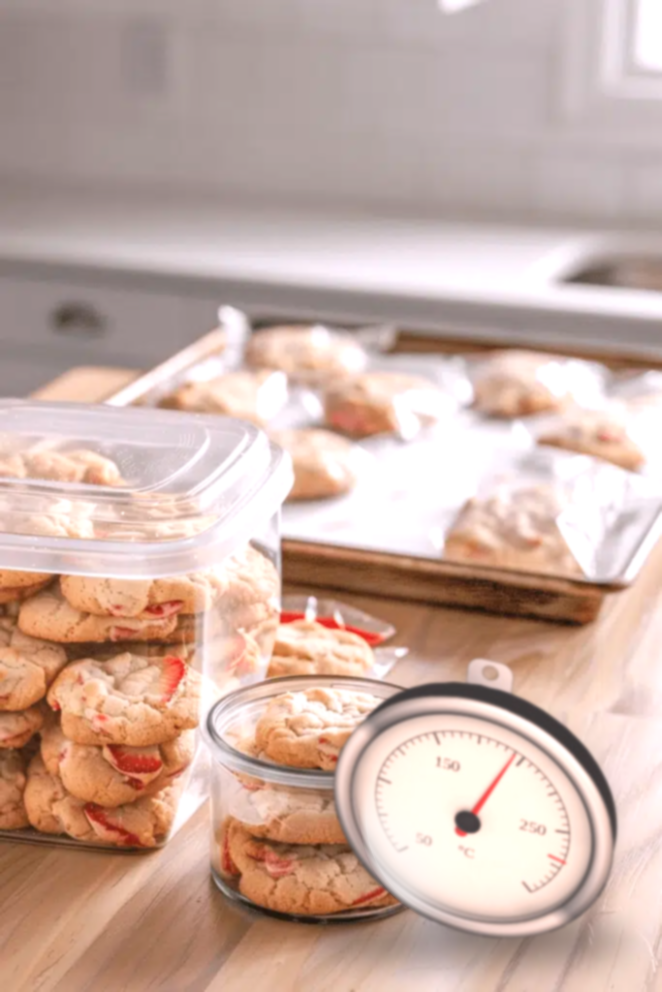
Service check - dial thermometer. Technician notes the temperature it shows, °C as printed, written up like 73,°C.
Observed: 195,°C
